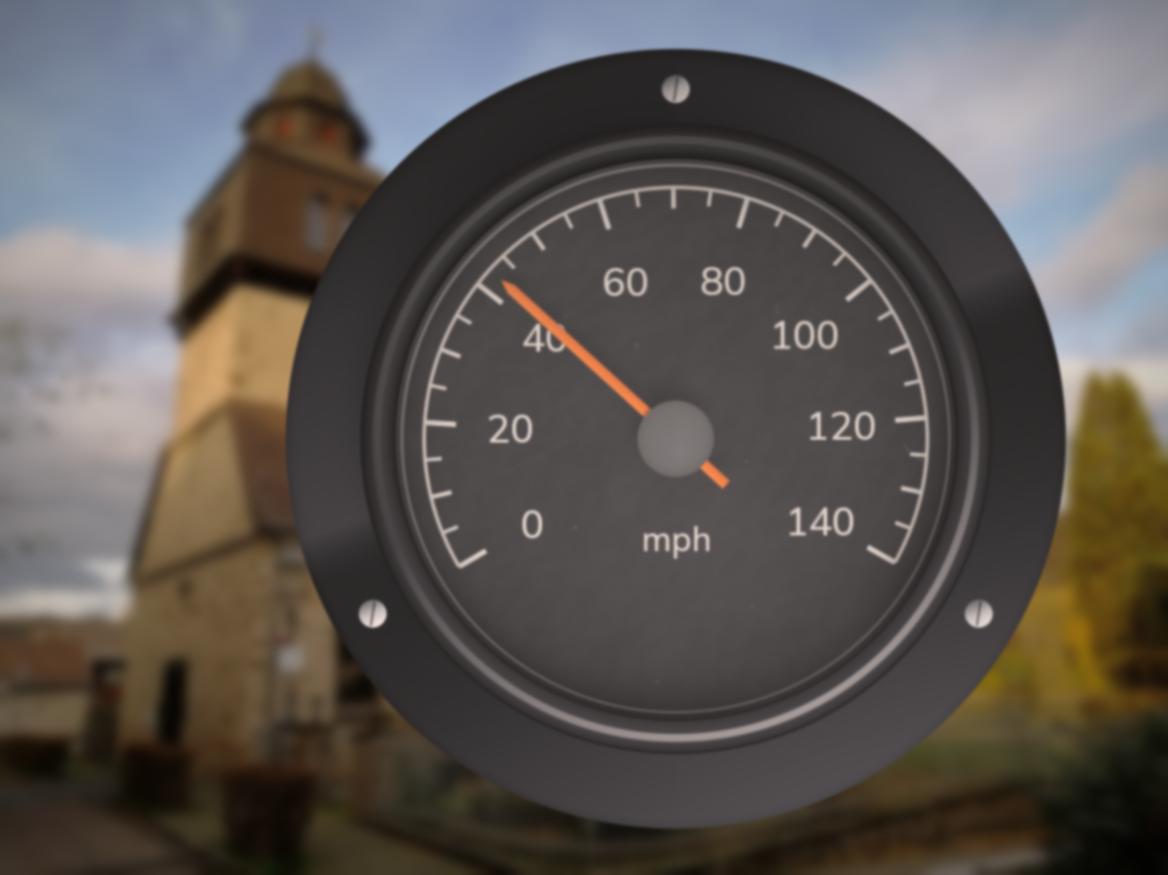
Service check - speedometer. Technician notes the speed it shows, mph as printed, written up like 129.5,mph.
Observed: 42.5,mph
